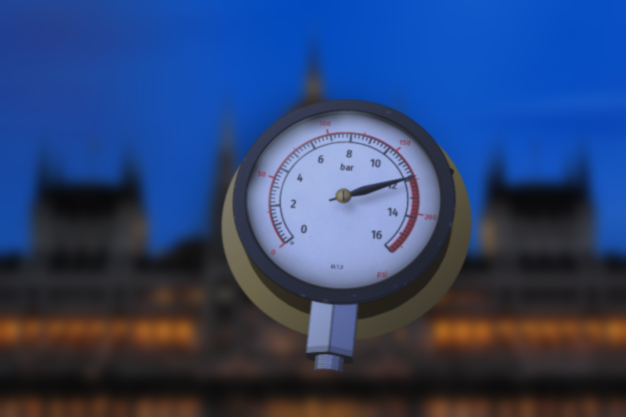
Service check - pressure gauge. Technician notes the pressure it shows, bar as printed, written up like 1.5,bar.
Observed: 12,bar
